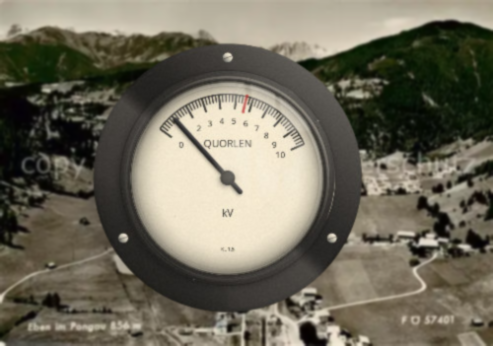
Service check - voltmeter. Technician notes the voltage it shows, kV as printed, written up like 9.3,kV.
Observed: 1,kV
